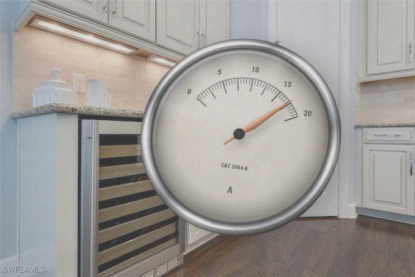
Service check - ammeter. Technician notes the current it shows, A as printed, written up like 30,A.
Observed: 17.5,A
